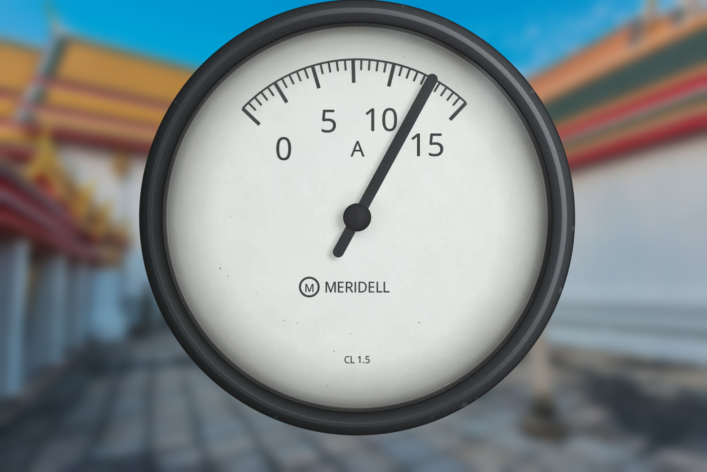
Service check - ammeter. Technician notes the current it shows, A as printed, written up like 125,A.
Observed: 12.5,A
